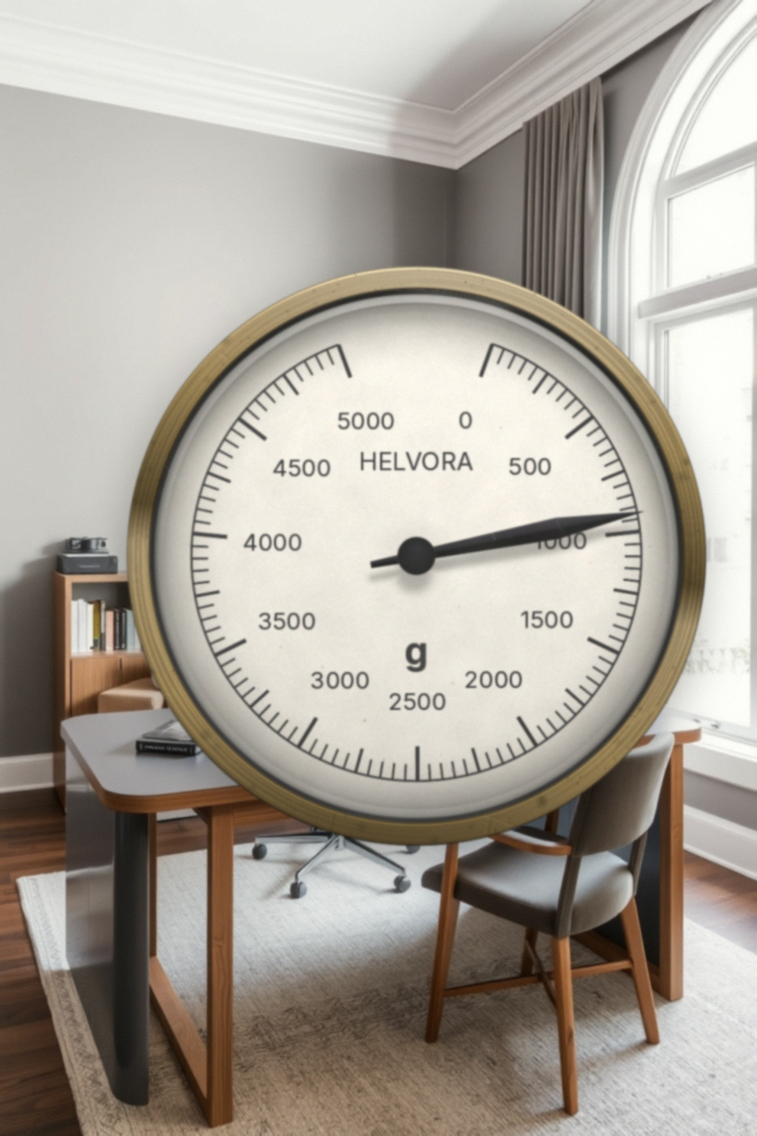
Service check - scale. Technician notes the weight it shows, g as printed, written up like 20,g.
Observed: 925,g
